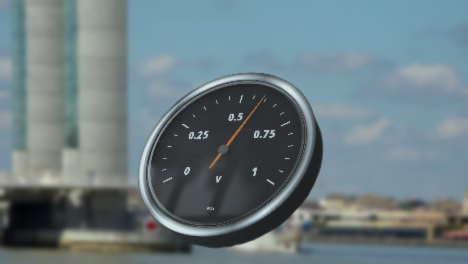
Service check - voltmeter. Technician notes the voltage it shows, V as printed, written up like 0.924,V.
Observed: 0.6,V
